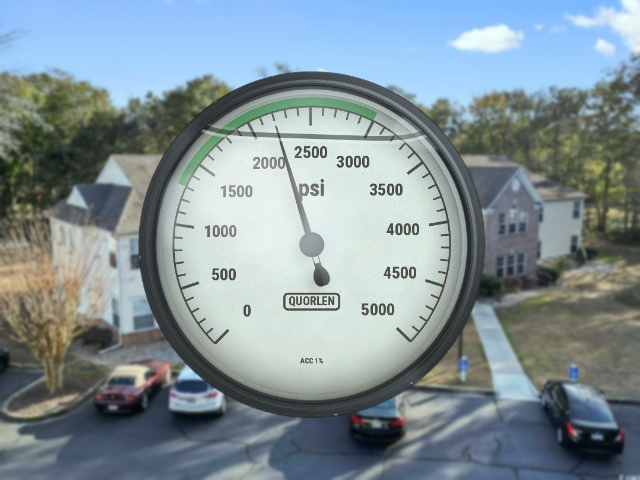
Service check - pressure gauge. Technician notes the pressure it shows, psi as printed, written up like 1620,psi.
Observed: 2200,psi
